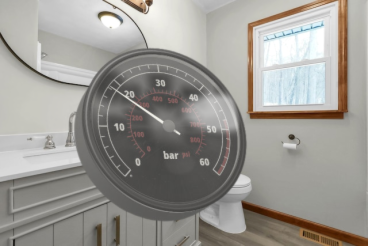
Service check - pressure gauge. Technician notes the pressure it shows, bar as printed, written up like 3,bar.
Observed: 18,bar
